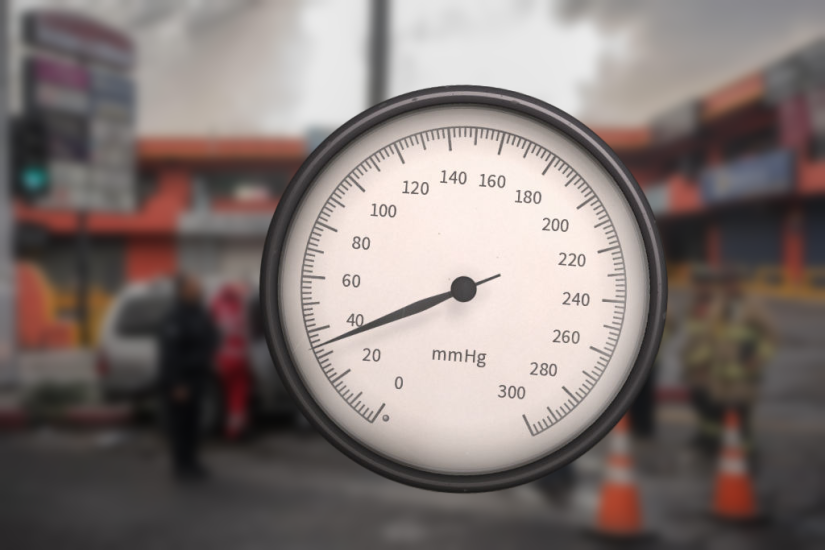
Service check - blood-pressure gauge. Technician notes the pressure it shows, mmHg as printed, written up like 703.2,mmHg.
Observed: 34,mmHg
